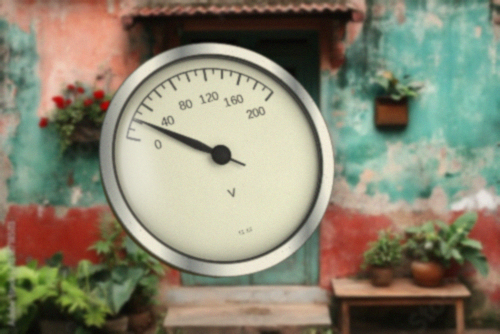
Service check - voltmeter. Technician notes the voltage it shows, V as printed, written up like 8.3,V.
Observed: 20,V
